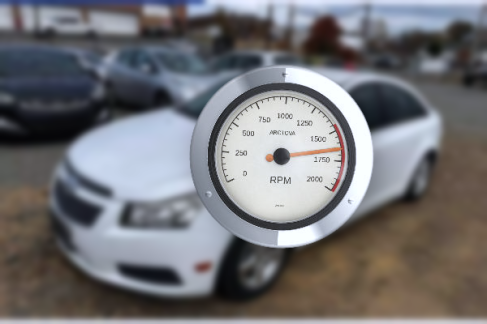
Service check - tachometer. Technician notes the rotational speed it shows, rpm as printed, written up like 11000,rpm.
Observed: 1650,rpm
